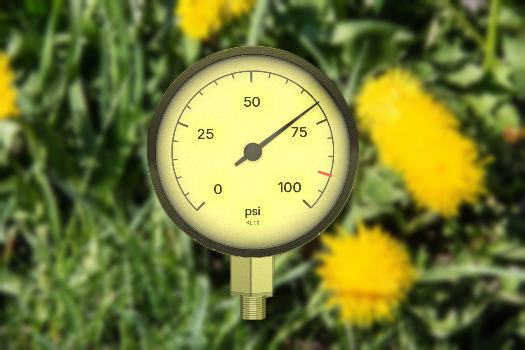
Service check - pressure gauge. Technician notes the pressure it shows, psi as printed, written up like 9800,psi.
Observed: 70,psi
